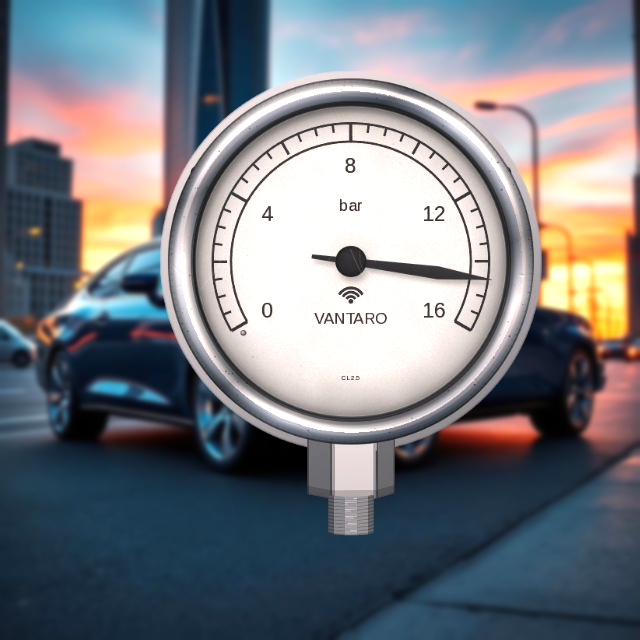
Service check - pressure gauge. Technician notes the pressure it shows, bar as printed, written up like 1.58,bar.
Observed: 14.5,bar
